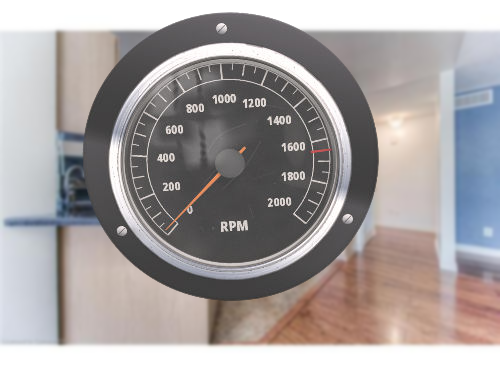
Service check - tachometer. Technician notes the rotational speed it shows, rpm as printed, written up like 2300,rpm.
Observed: 25,rpm
